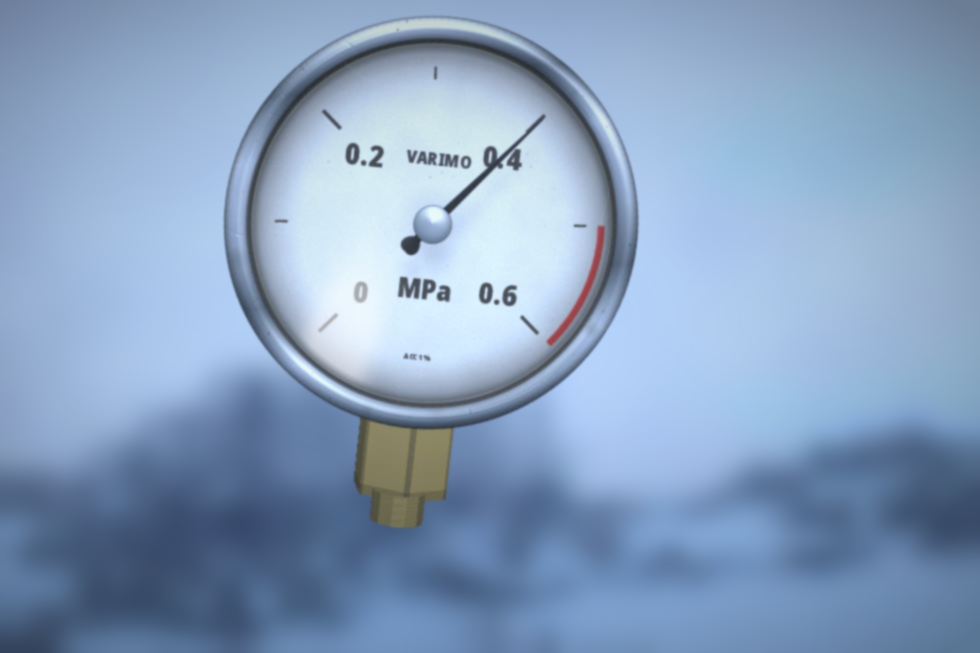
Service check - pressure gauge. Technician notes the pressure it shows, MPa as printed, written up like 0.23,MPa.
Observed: 0.4,MPa
